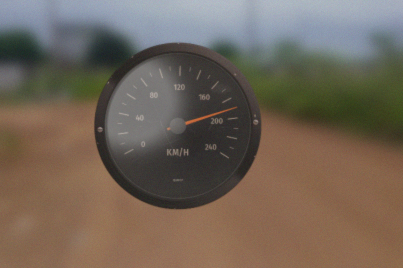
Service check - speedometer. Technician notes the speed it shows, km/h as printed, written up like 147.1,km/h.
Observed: 190,km/h
